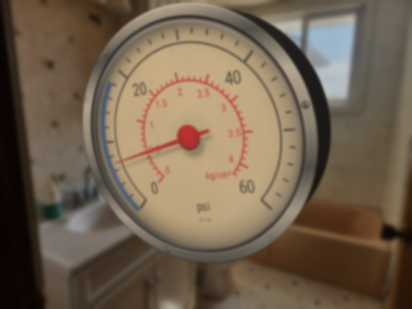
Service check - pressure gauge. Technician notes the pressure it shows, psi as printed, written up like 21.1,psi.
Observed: 7,psi
